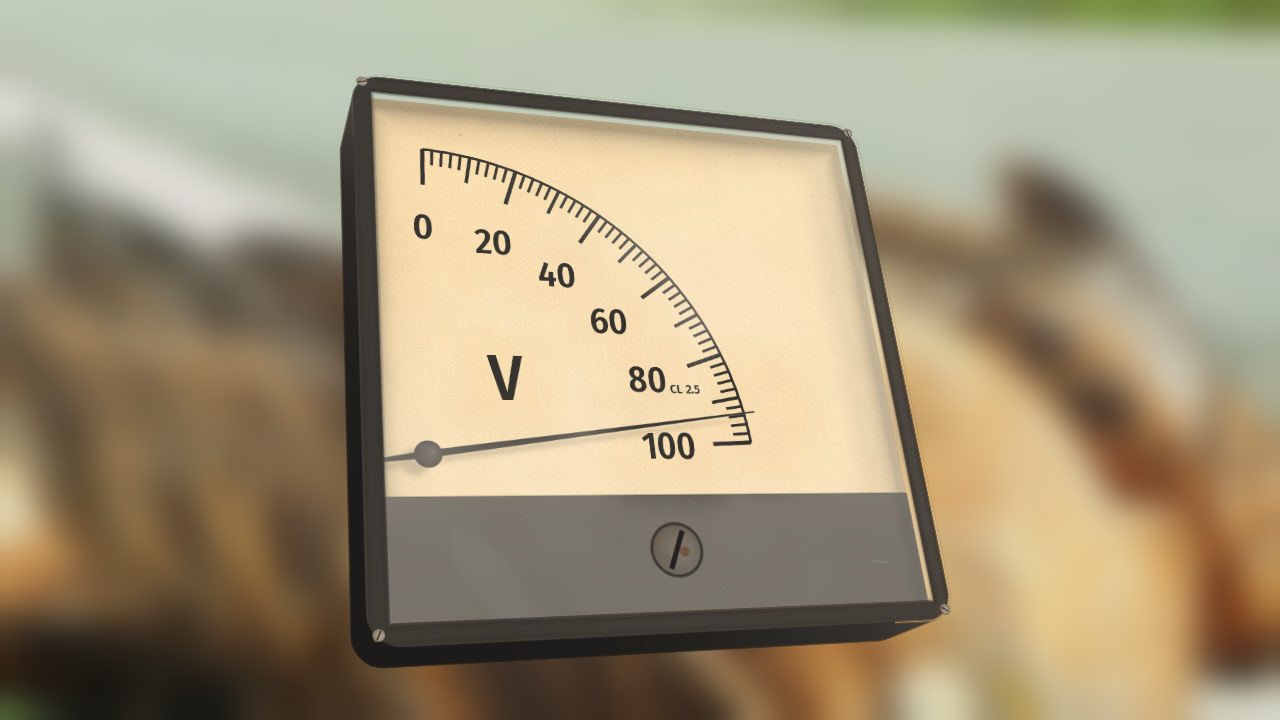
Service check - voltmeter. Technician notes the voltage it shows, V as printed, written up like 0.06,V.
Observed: 94,V
